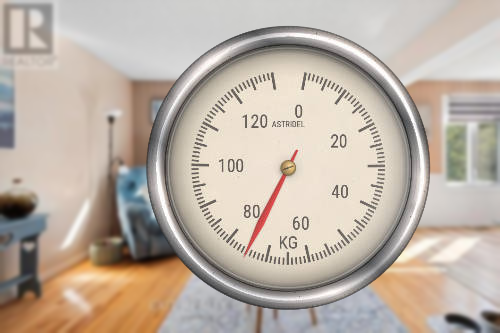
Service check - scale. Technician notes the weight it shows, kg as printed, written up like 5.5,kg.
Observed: 75,kg
